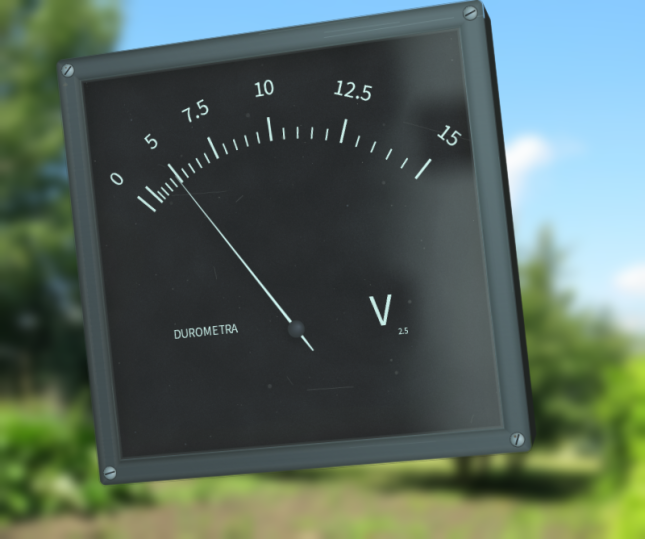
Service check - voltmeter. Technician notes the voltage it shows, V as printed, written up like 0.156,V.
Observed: 5,V
